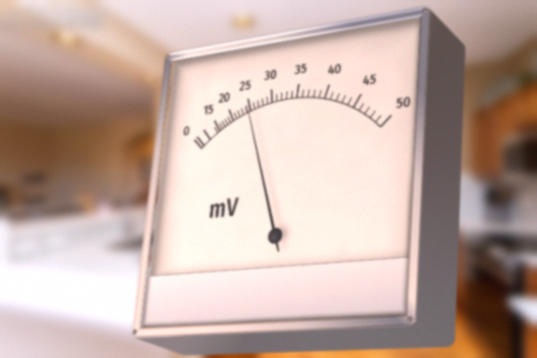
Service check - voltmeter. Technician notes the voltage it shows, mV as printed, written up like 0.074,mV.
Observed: 25,mV
